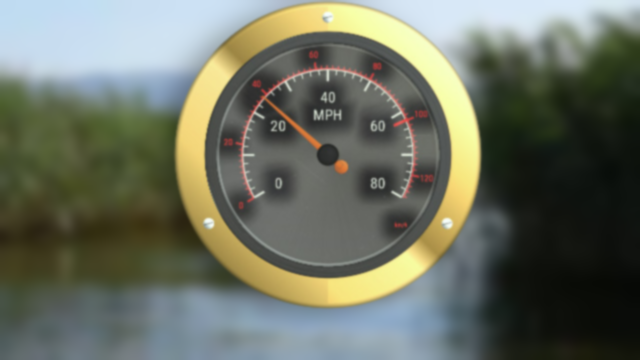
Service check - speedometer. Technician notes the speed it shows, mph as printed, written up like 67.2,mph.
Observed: 24,mph
